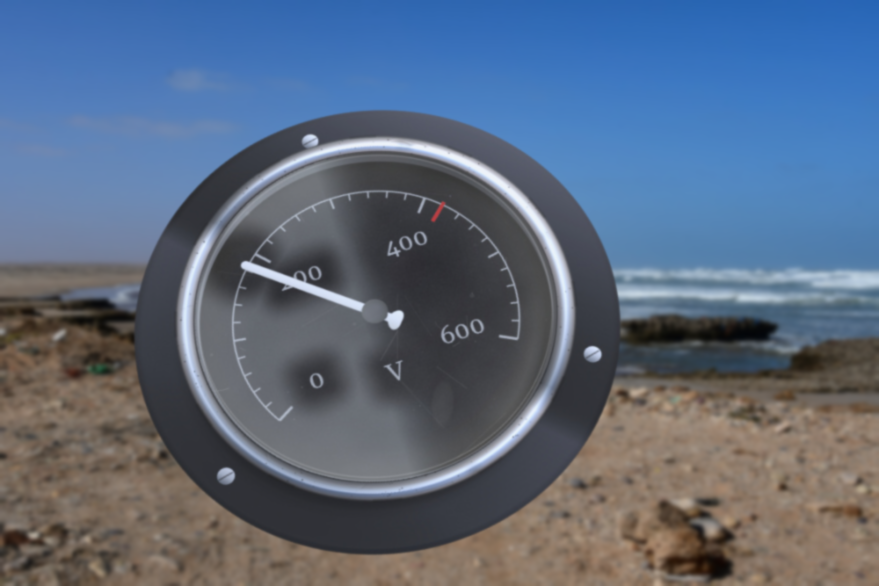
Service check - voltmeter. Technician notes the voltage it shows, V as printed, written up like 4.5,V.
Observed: 180,V
